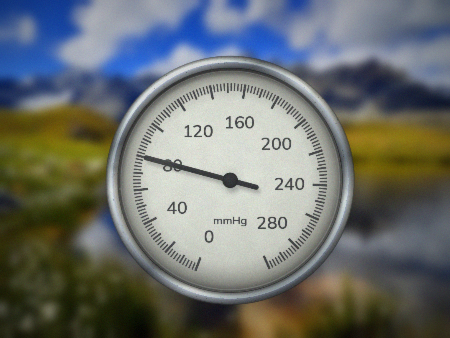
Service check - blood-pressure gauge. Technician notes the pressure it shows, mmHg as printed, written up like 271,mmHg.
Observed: 80,mmHg
